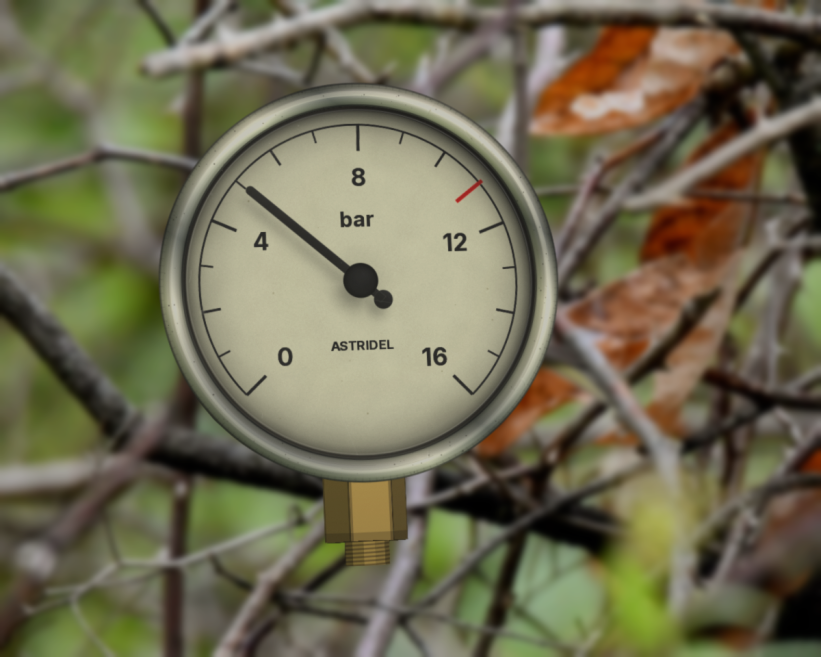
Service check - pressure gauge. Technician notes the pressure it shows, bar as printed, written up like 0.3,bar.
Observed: 5,bar
